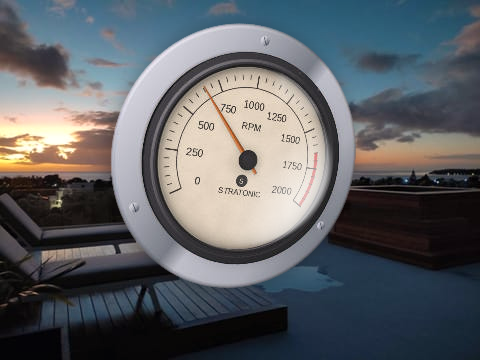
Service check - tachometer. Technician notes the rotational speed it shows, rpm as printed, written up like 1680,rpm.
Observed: 650,rpm
